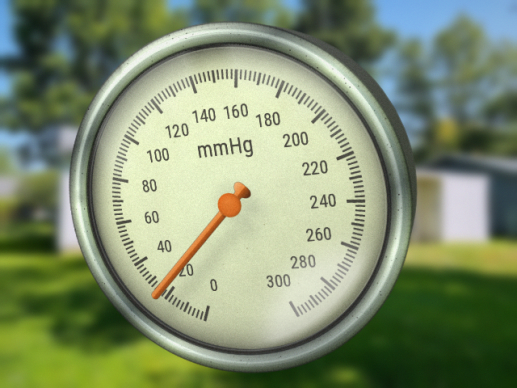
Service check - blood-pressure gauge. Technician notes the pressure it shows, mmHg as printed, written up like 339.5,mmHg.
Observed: 24,mmHg
